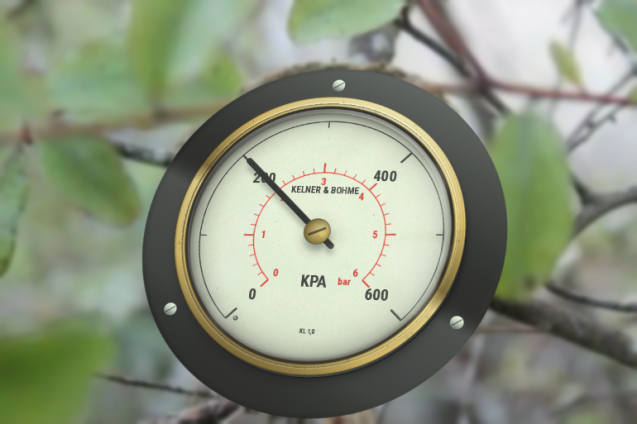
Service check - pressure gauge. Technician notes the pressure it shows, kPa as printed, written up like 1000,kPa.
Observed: 200,kPa
